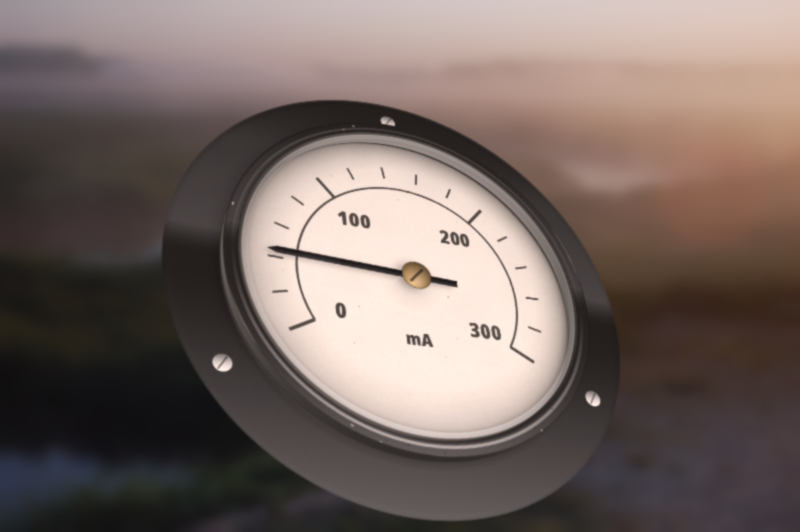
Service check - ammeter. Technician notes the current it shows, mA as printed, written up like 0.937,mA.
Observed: 40,mA
